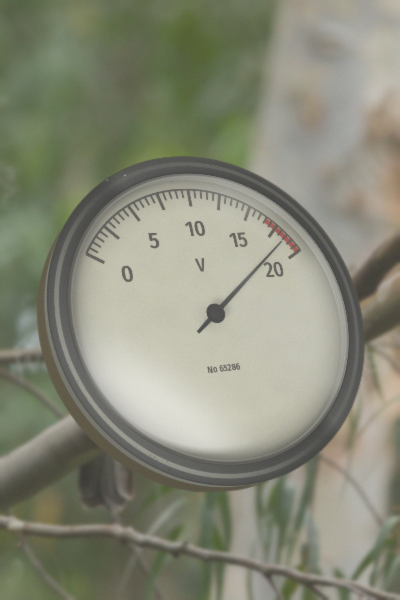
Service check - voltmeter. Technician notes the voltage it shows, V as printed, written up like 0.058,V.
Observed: 18.5,V
